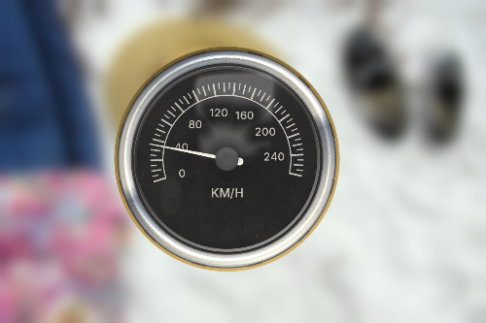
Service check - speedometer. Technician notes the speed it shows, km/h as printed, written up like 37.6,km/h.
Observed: 35,km/h
